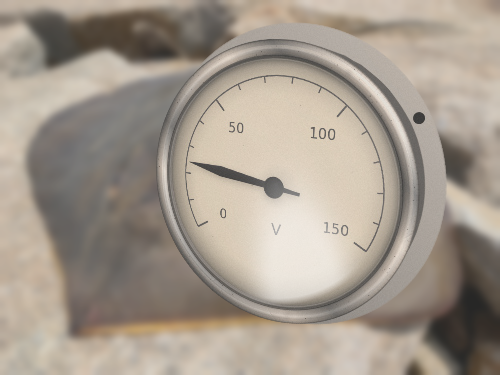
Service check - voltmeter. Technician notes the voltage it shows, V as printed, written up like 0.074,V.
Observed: 25,V
